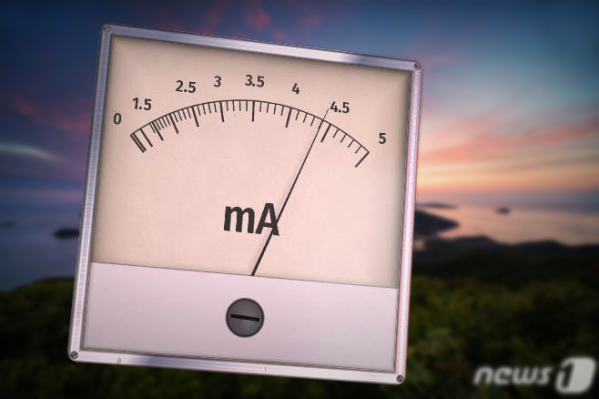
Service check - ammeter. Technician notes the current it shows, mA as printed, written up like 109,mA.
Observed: 4.4,mA
